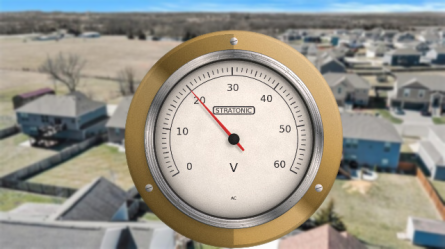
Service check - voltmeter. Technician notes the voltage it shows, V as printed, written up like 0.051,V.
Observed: 20,V
